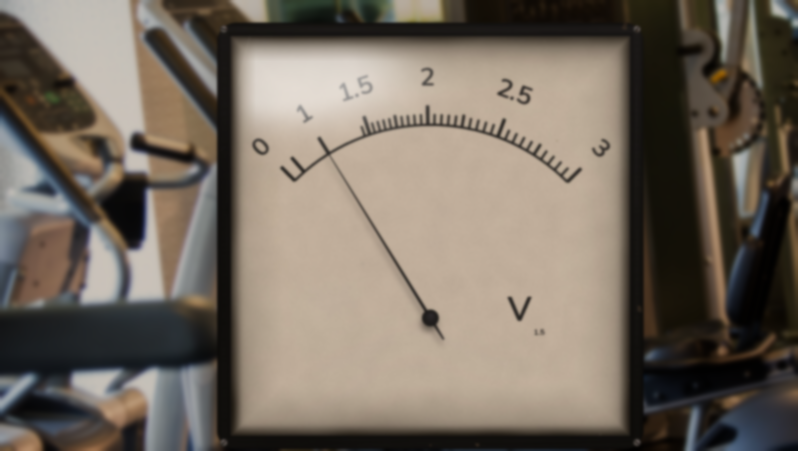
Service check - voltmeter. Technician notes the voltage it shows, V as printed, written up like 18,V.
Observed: 1,V
